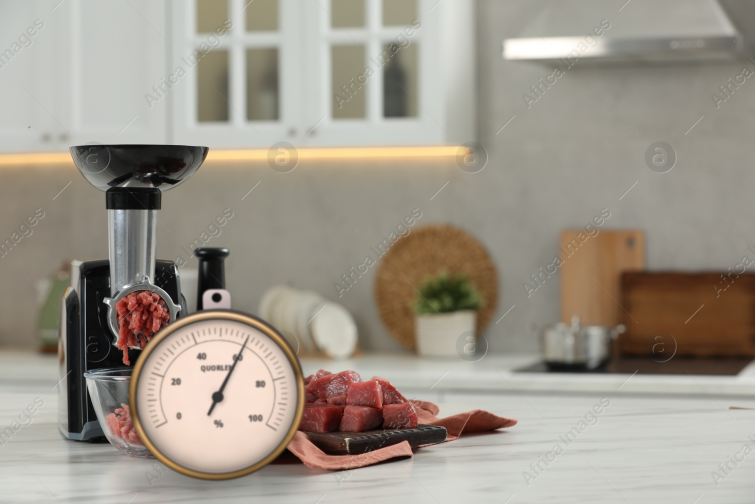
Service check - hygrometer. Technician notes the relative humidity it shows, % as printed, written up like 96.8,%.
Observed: 60,%
